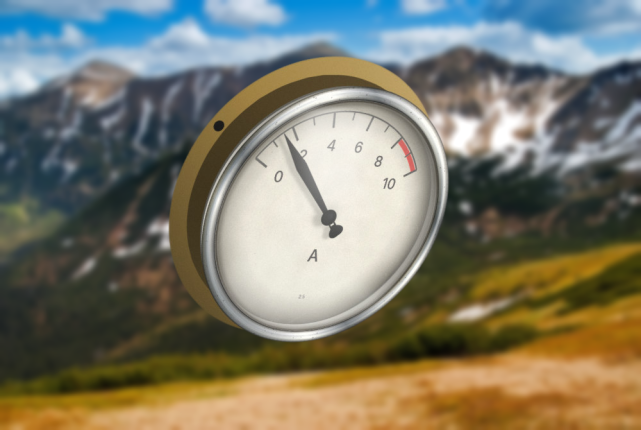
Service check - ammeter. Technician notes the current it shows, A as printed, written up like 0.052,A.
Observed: 1.5,A
